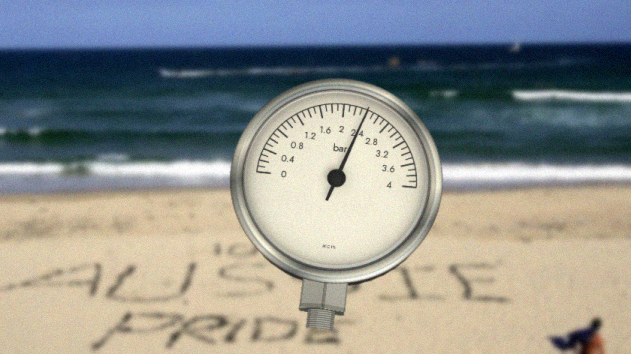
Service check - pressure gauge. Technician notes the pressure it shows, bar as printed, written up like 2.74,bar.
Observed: 2.4,bar
